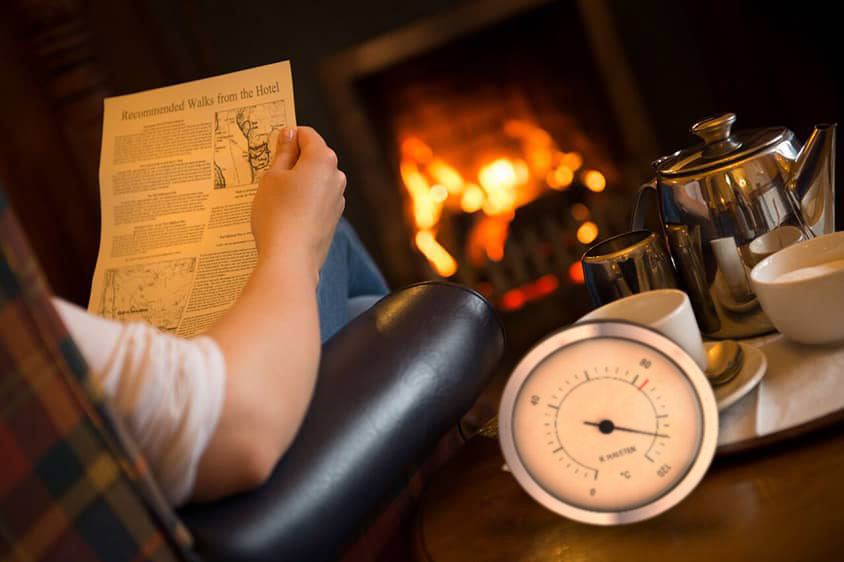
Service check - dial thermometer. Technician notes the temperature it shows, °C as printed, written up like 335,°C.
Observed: 108,°C
